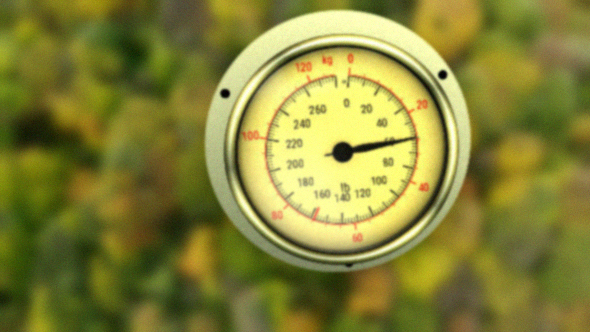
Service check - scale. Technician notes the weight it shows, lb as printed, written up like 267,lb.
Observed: 60,lb
